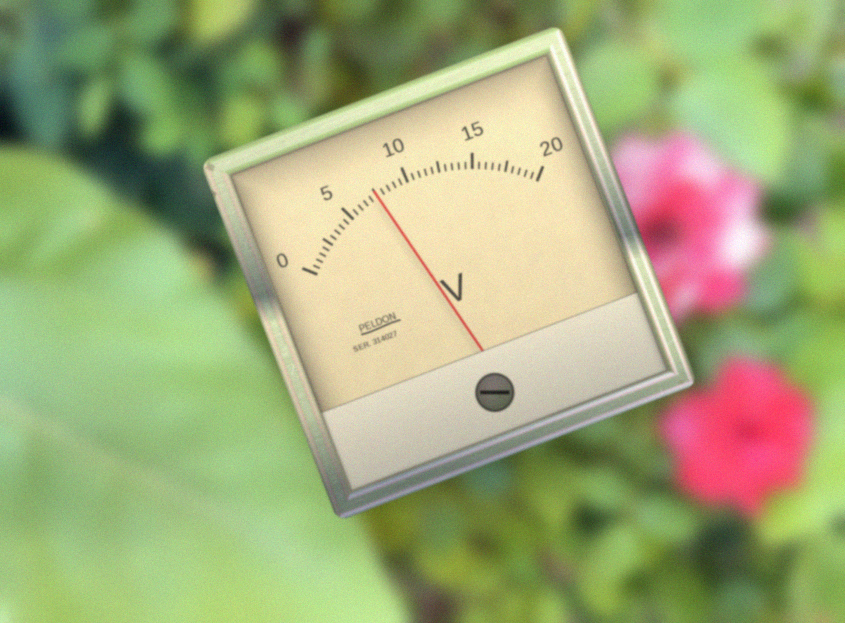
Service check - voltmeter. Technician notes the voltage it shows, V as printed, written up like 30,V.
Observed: 7.5,V
